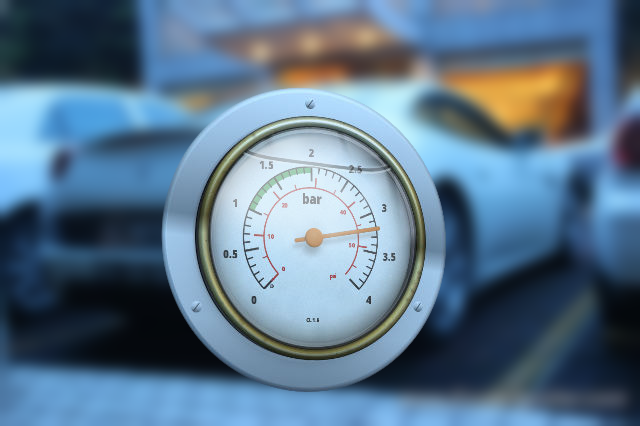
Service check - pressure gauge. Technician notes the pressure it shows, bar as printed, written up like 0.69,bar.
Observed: 3.2,bar
